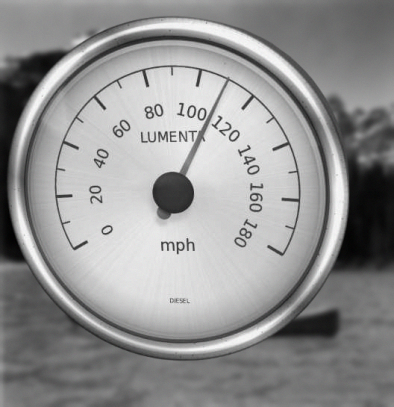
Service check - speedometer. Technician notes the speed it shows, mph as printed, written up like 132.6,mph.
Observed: 110,mph
